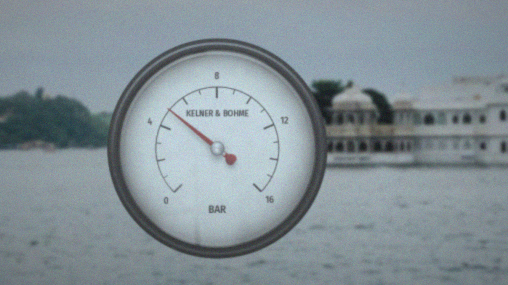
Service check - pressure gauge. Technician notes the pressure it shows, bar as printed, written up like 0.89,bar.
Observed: 5,bar
